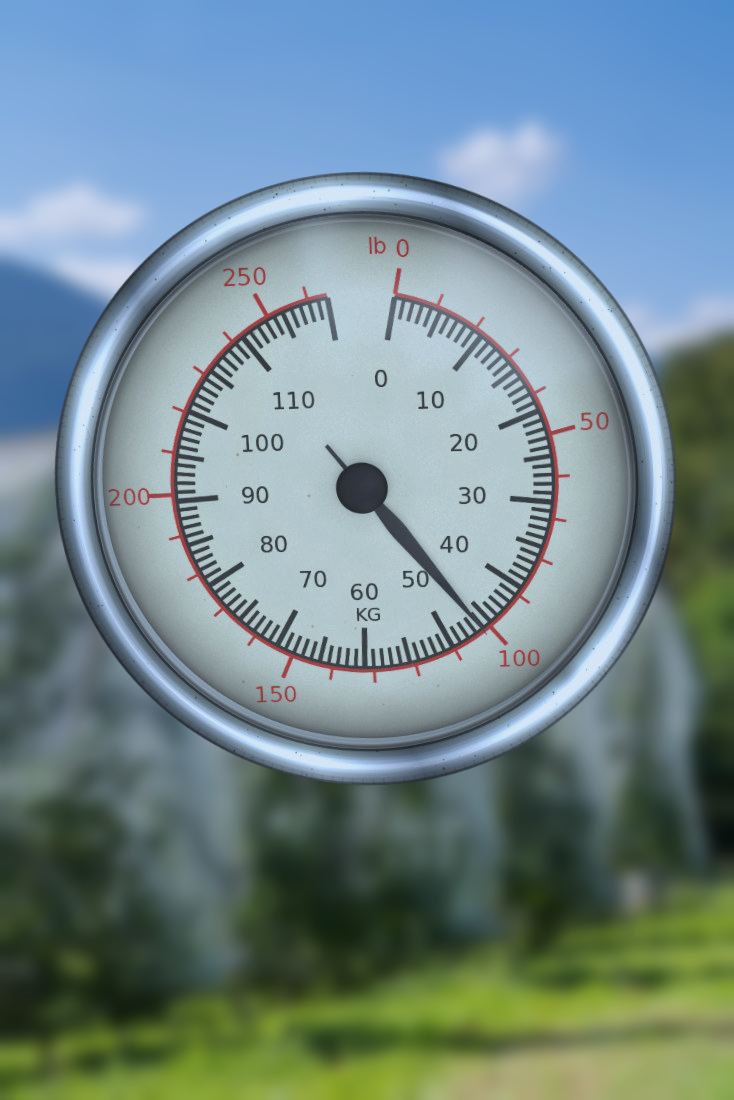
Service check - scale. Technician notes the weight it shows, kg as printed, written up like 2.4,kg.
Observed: 46,kg
